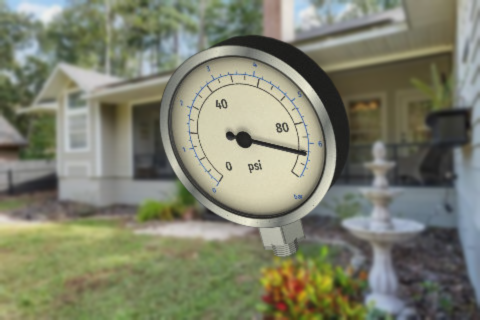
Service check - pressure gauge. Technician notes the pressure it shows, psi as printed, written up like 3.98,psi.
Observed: 90,psi
